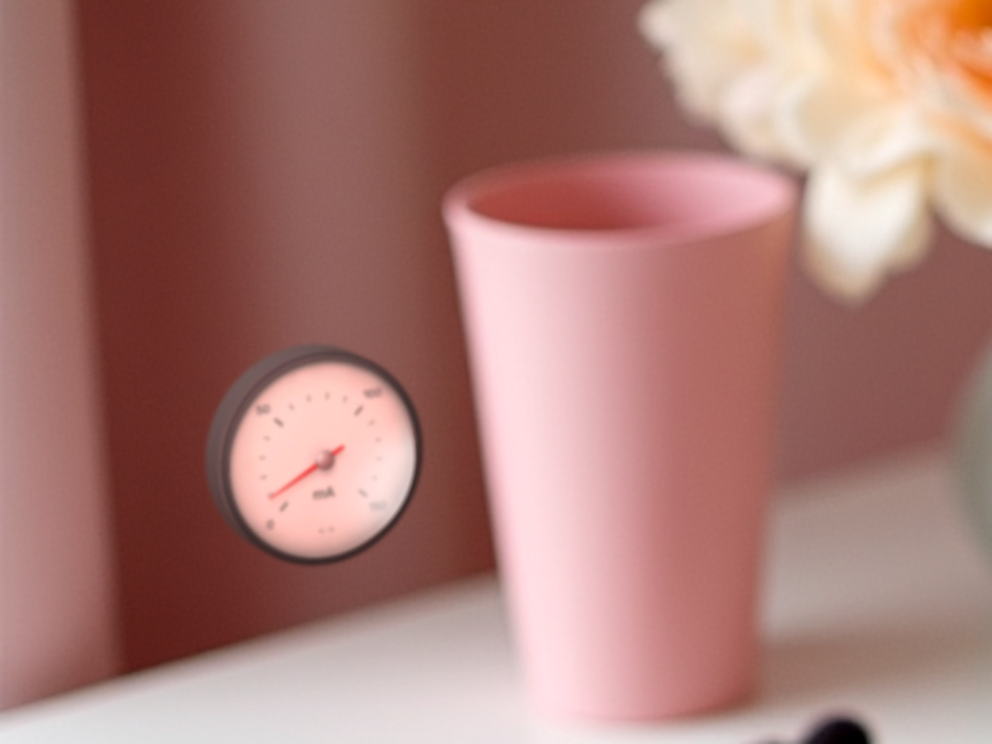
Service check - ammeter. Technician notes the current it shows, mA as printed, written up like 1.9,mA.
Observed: 10,mA
